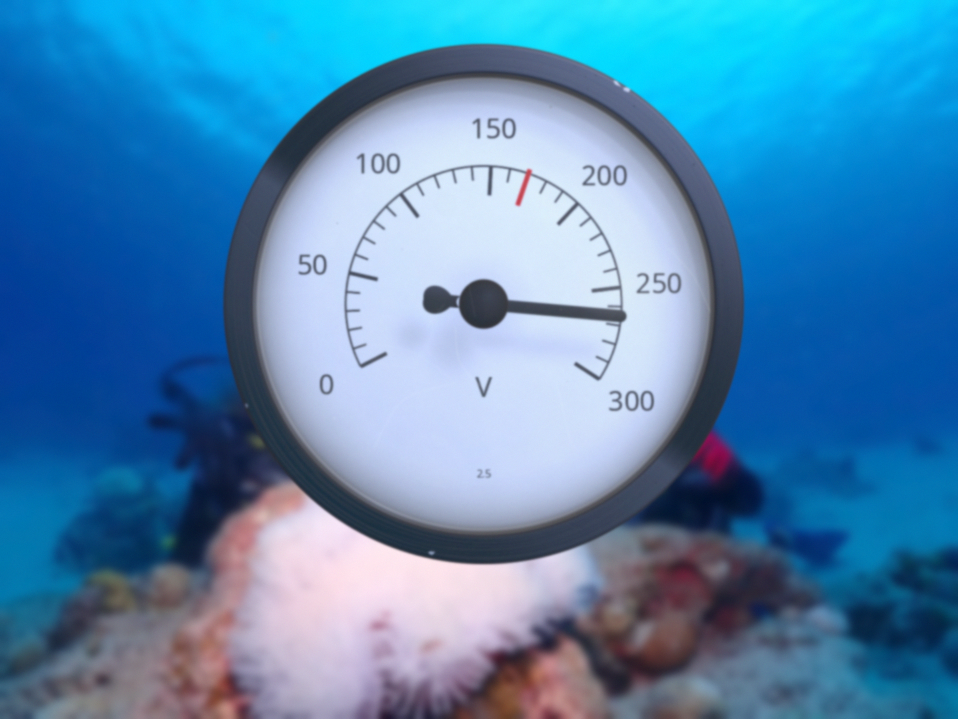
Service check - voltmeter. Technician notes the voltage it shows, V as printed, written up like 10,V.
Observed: 265,V
